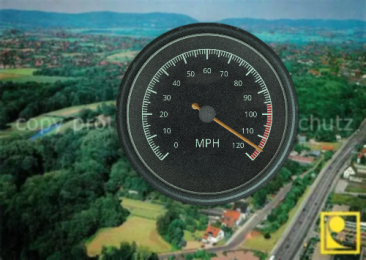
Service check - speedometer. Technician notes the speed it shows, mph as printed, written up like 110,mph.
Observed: 115,mph
